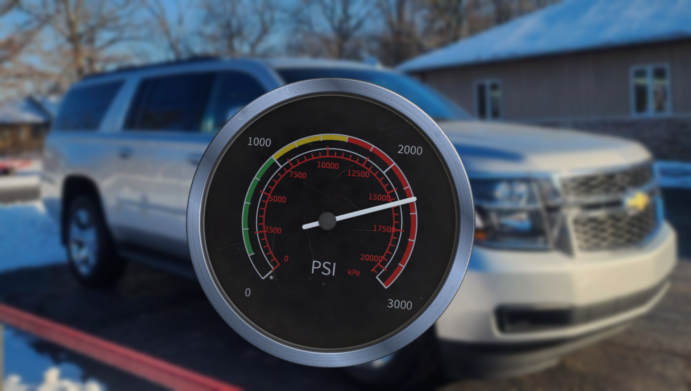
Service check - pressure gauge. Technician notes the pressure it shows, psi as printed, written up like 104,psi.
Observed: 2300,psi
